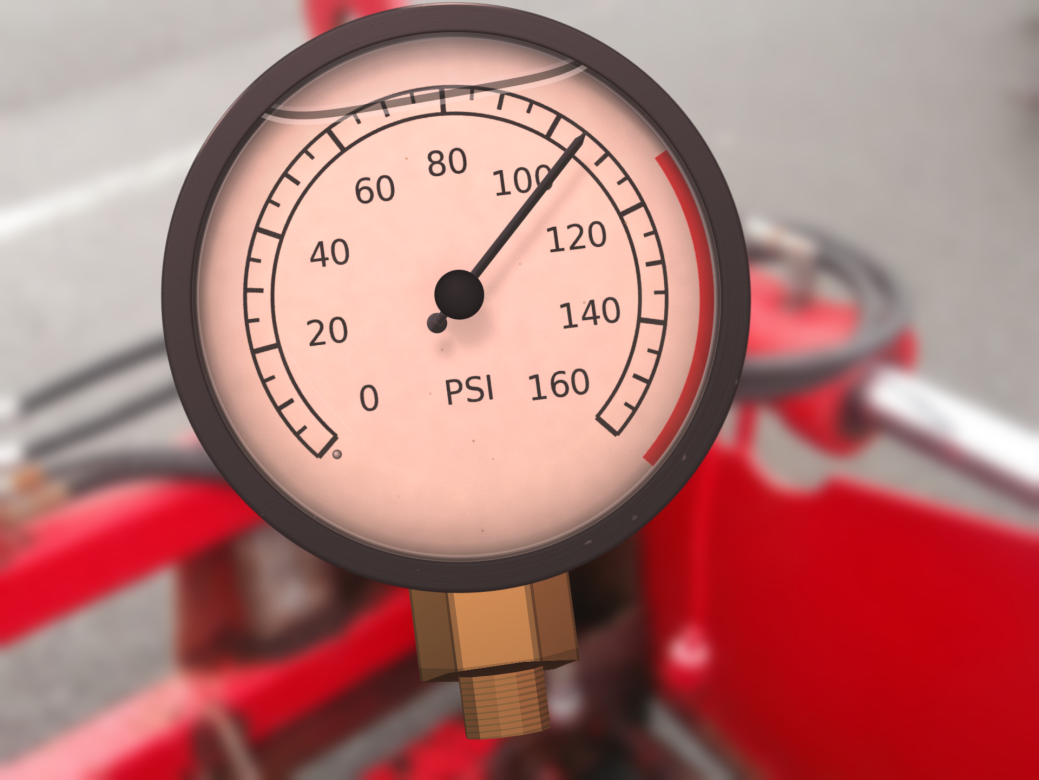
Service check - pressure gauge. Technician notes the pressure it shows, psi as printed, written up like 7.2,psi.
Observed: 105,psi
